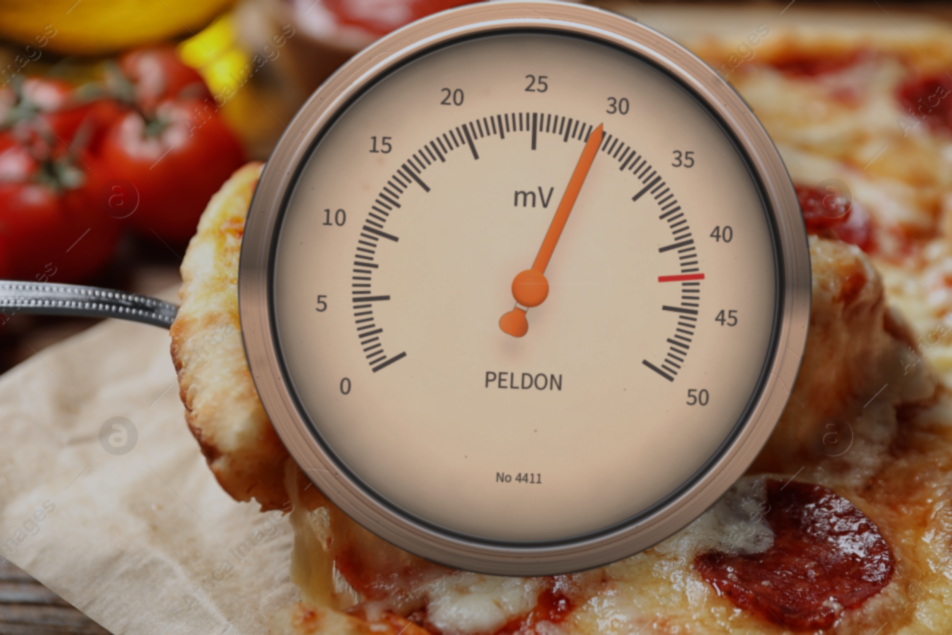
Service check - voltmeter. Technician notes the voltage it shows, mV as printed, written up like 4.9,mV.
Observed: 29.5,mV
